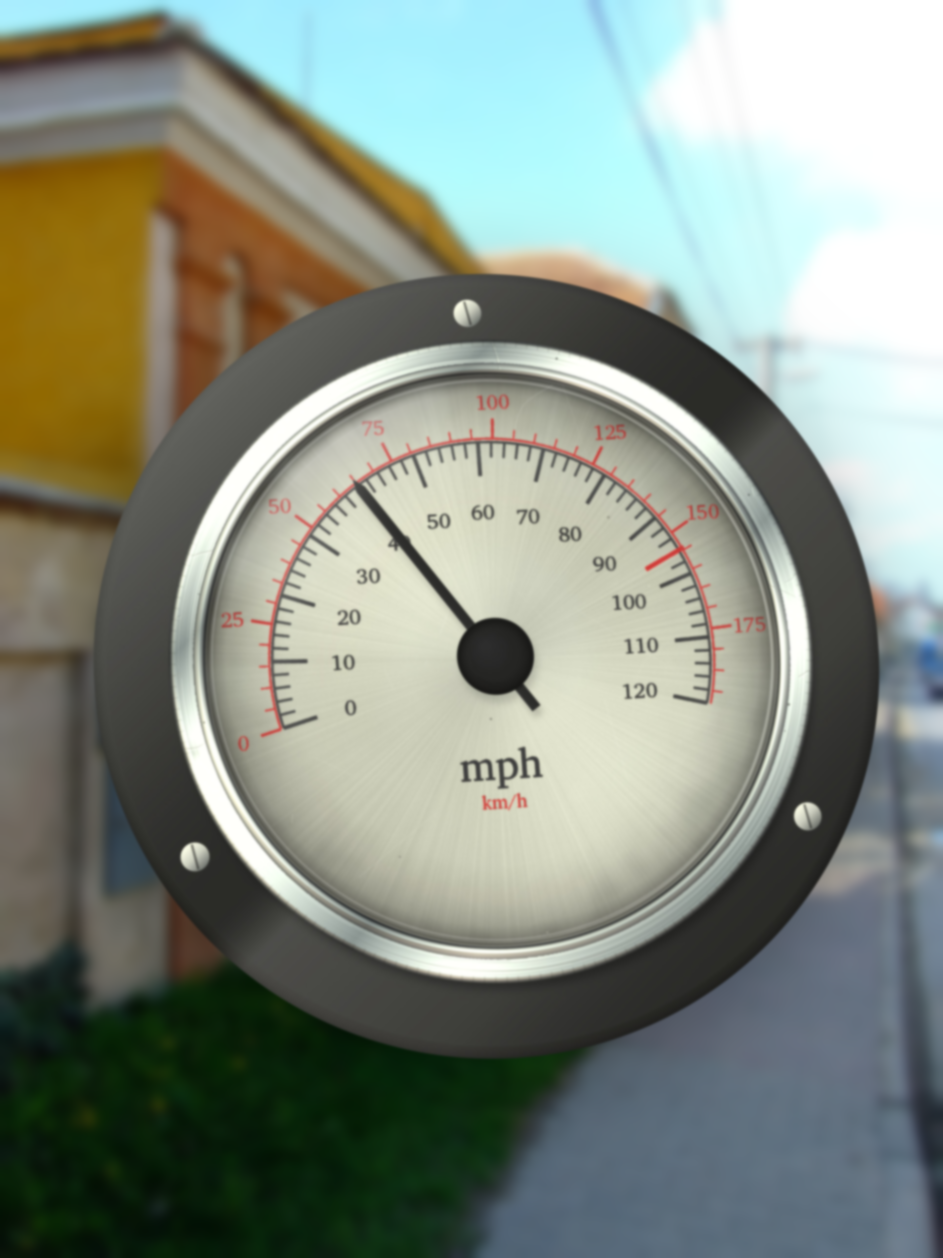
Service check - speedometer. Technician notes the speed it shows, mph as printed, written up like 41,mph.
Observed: 40,mph
